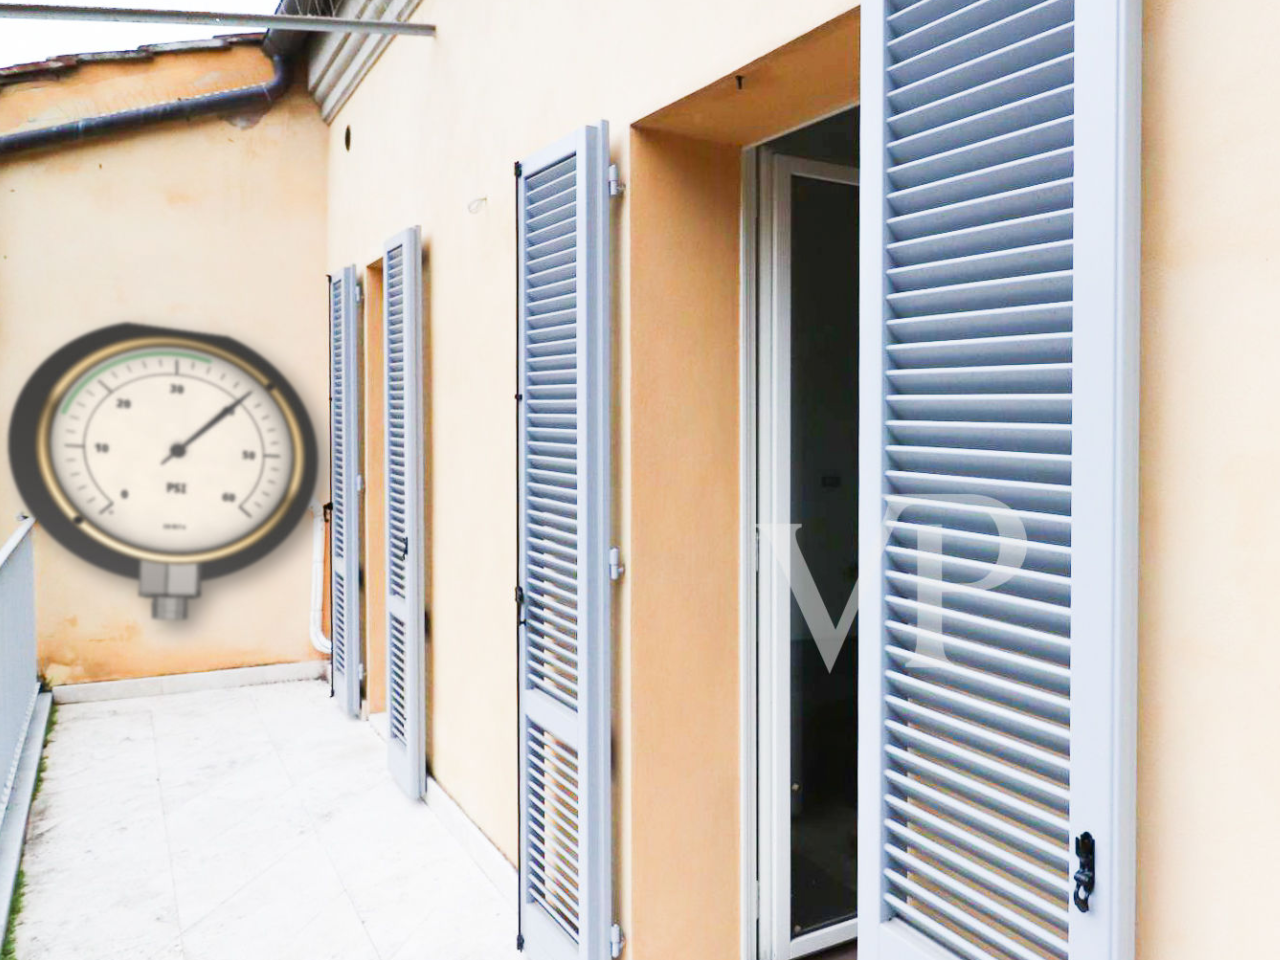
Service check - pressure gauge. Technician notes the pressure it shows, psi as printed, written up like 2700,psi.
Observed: 40,psi
